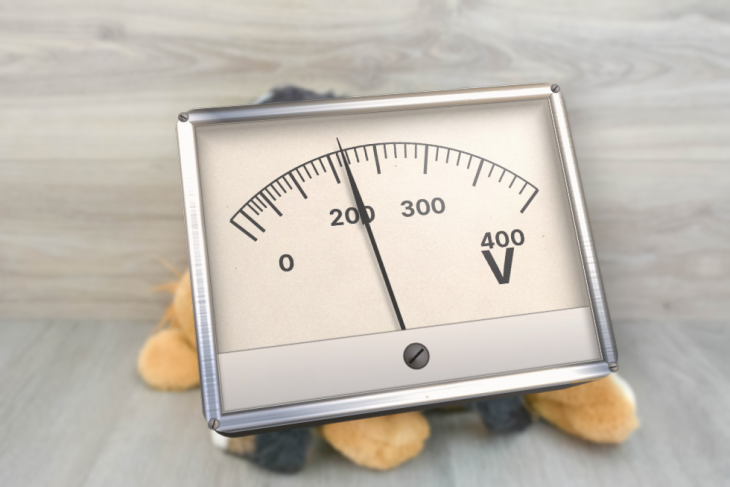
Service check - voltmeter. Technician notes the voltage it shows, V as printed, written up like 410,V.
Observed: 215,V
